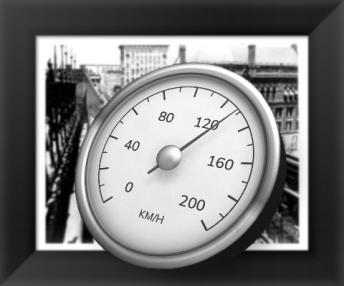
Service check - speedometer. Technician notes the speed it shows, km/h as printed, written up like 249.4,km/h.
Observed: 130,km/h
